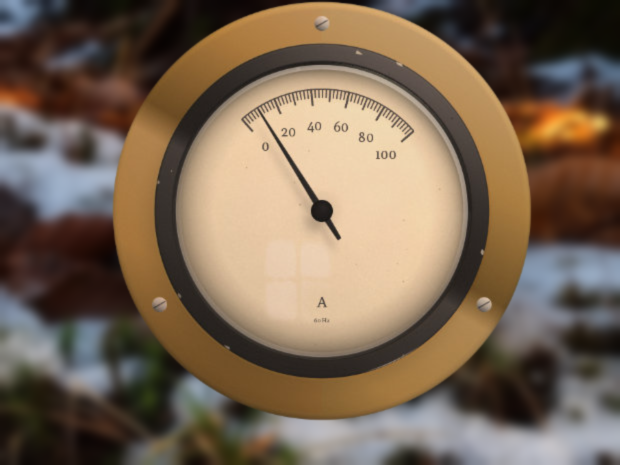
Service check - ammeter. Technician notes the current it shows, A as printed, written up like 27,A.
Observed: 10,A
